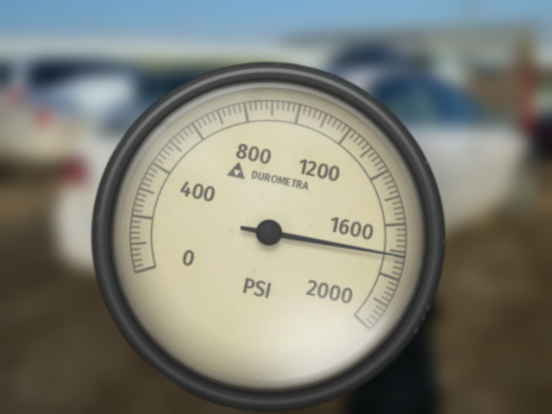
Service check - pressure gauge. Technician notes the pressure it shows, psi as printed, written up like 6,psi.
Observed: 1720,psi
